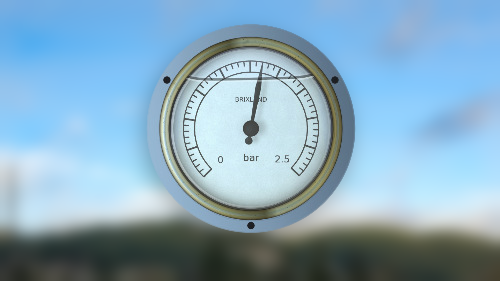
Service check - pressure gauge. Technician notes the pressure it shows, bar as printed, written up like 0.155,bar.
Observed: 1.35,bar
